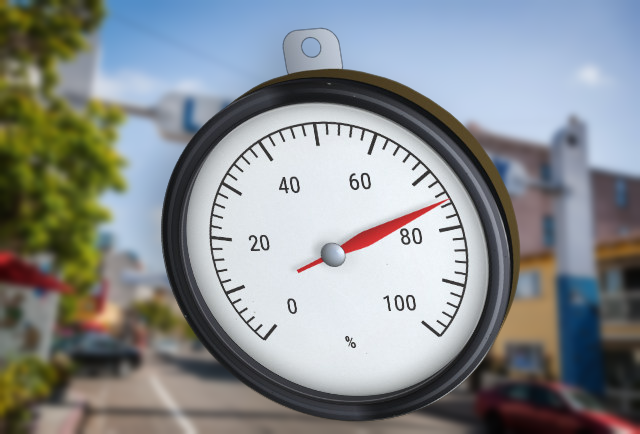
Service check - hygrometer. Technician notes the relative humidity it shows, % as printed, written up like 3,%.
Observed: 75,%
